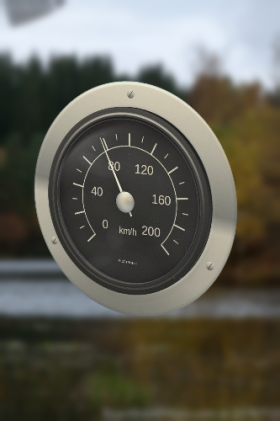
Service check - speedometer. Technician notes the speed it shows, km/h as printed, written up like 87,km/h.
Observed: 80,km/h
